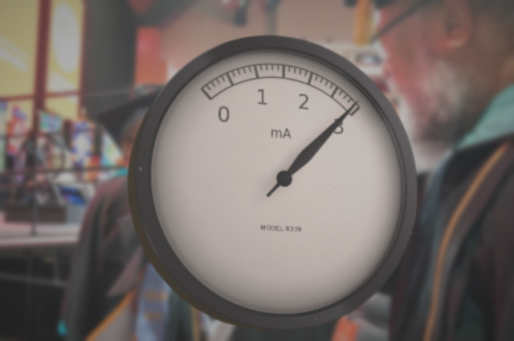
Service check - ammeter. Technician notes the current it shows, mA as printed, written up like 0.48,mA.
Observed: 2.9,mA
